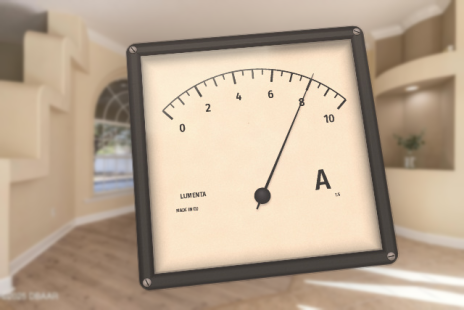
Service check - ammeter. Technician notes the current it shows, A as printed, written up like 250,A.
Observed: 8,A
